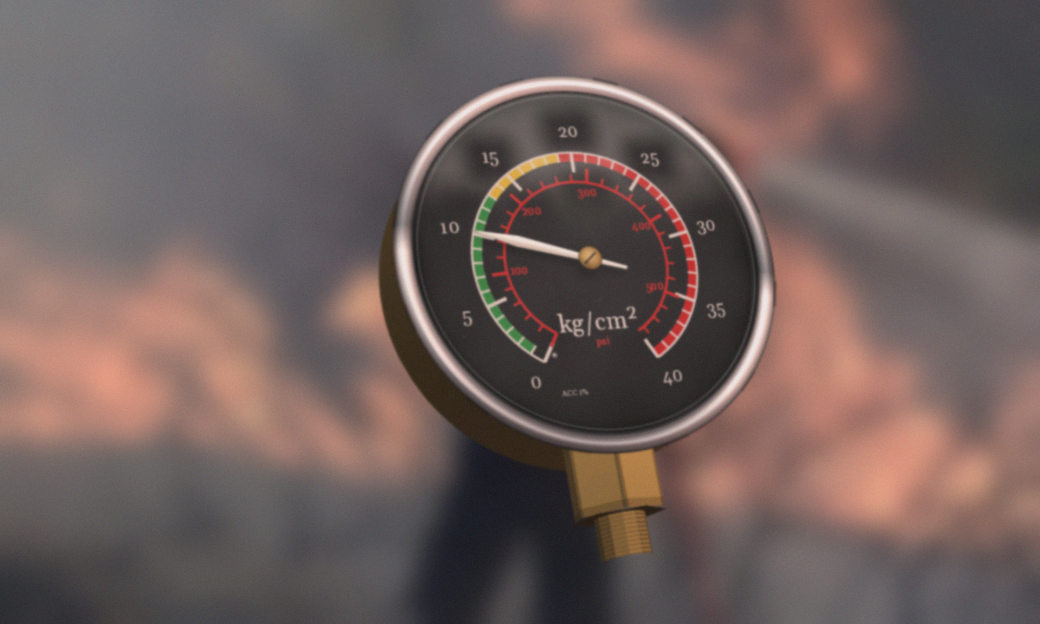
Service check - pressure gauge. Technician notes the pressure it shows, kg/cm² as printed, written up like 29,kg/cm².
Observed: 10,kg/cm²
